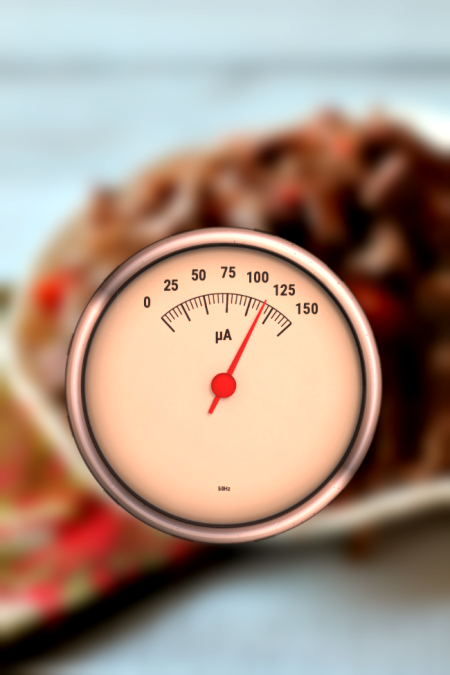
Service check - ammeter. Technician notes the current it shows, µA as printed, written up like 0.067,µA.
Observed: 115,µA
